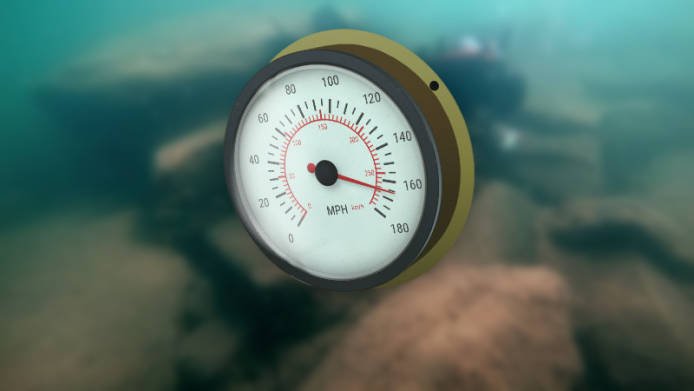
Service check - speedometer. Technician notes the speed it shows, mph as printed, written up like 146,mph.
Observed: 165,mph
